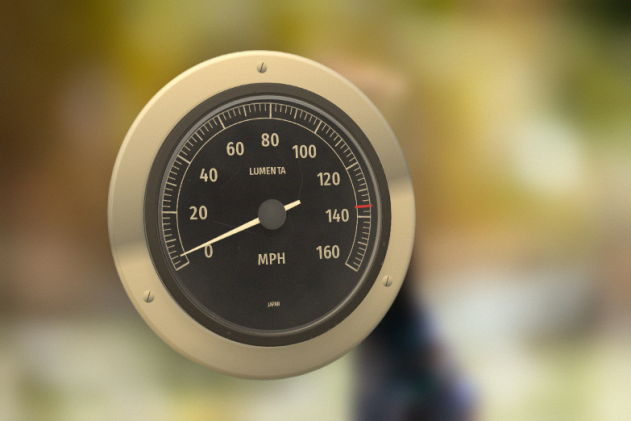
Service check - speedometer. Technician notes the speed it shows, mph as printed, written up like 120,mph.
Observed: 4,mph
